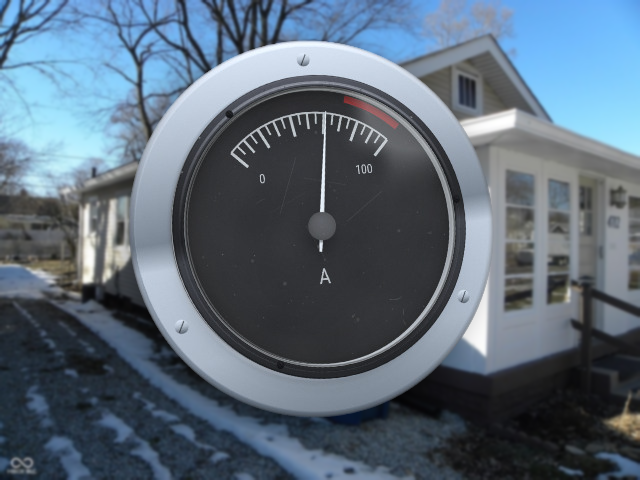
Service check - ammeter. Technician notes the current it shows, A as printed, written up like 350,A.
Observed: 60,A
